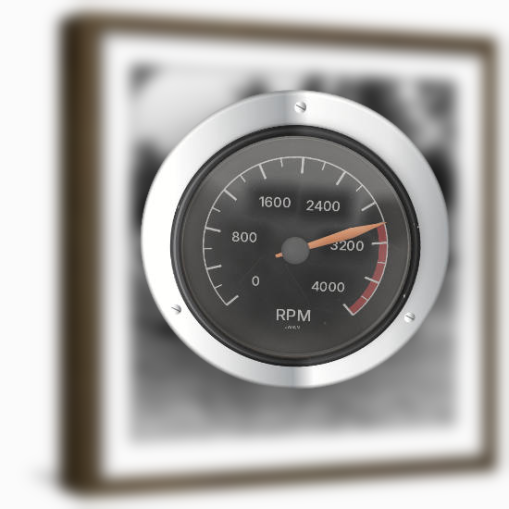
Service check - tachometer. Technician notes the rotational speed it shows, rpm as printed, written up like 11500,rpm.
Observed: 3000,rpm
